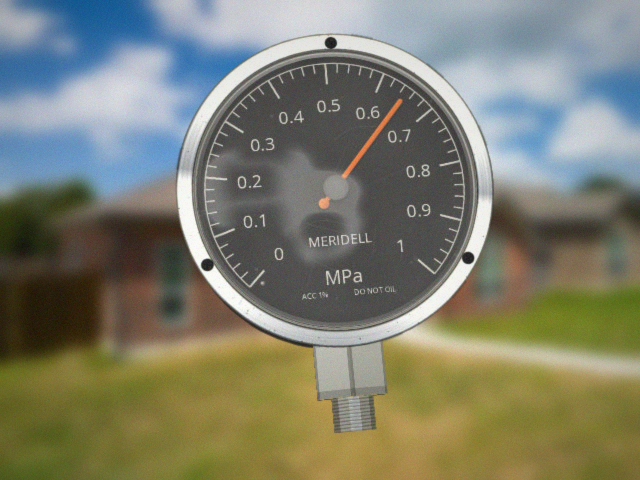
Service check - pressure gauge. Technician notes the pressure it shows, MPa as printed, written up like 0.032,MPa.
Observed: 0.65,MPa
